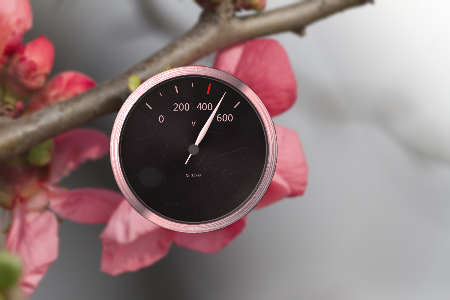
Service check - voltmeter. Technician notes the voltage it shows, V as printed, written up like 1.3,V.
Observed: 500,V
